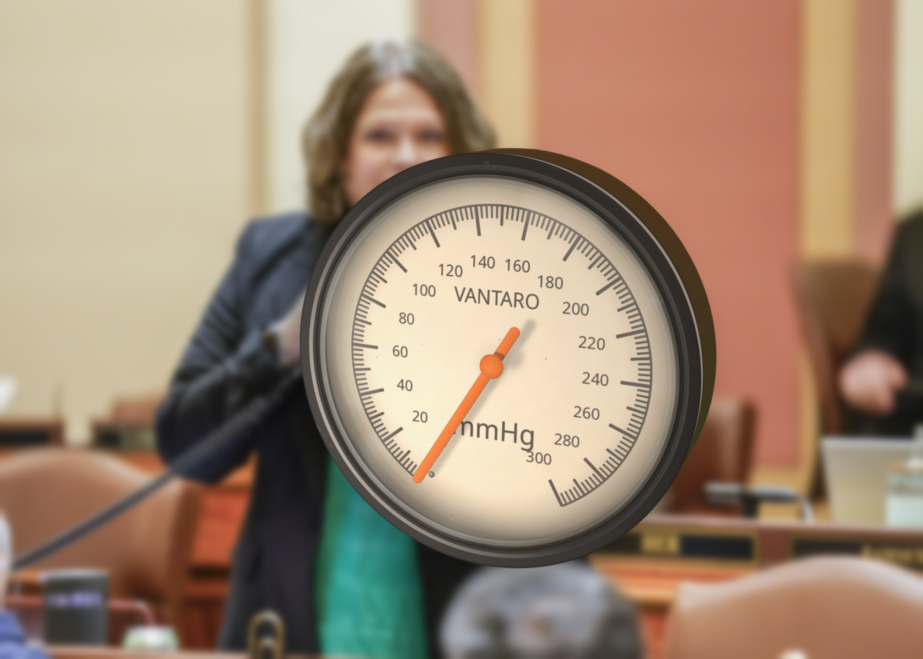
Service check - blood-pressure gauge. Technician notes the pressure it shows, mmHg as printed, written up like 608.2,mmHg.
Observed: 0,mmHg
